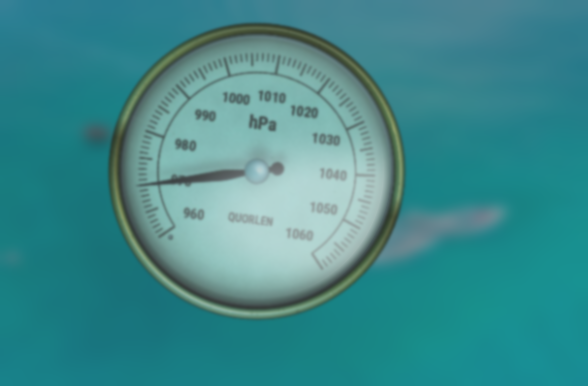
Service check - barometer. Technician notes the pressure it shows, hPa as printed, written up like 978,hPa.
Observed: 970,hPa
